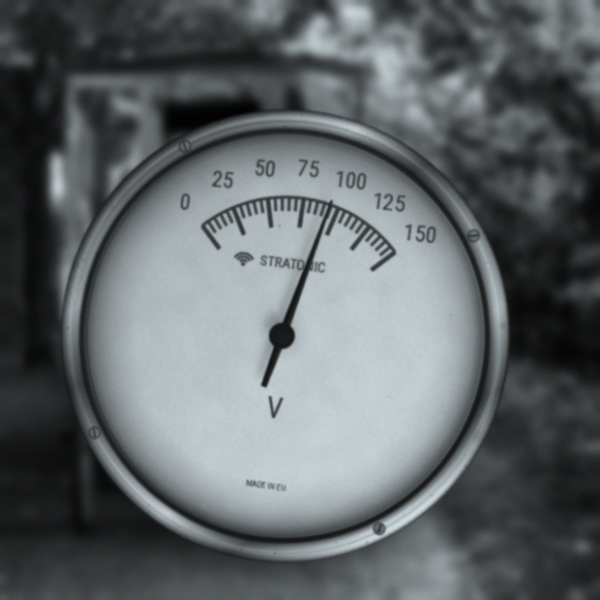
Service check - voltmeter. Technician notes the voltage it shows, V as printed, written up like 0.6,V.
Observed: 95,V
